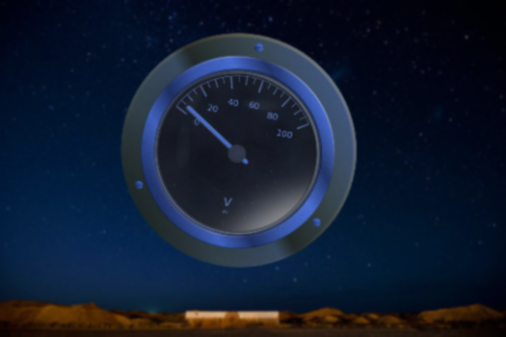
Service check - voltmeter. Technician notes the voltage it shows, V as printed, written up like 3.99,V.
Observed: 5,V
